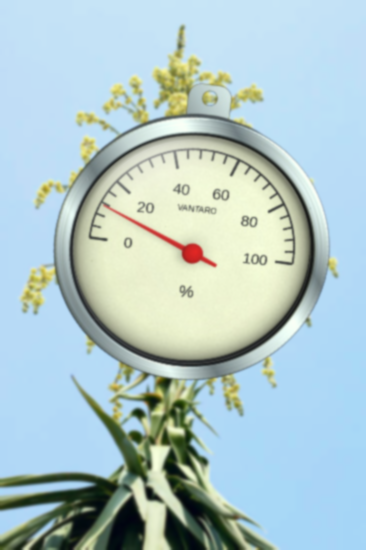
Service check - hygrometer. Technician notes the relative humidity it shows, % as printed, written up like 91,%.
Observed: 12,%
